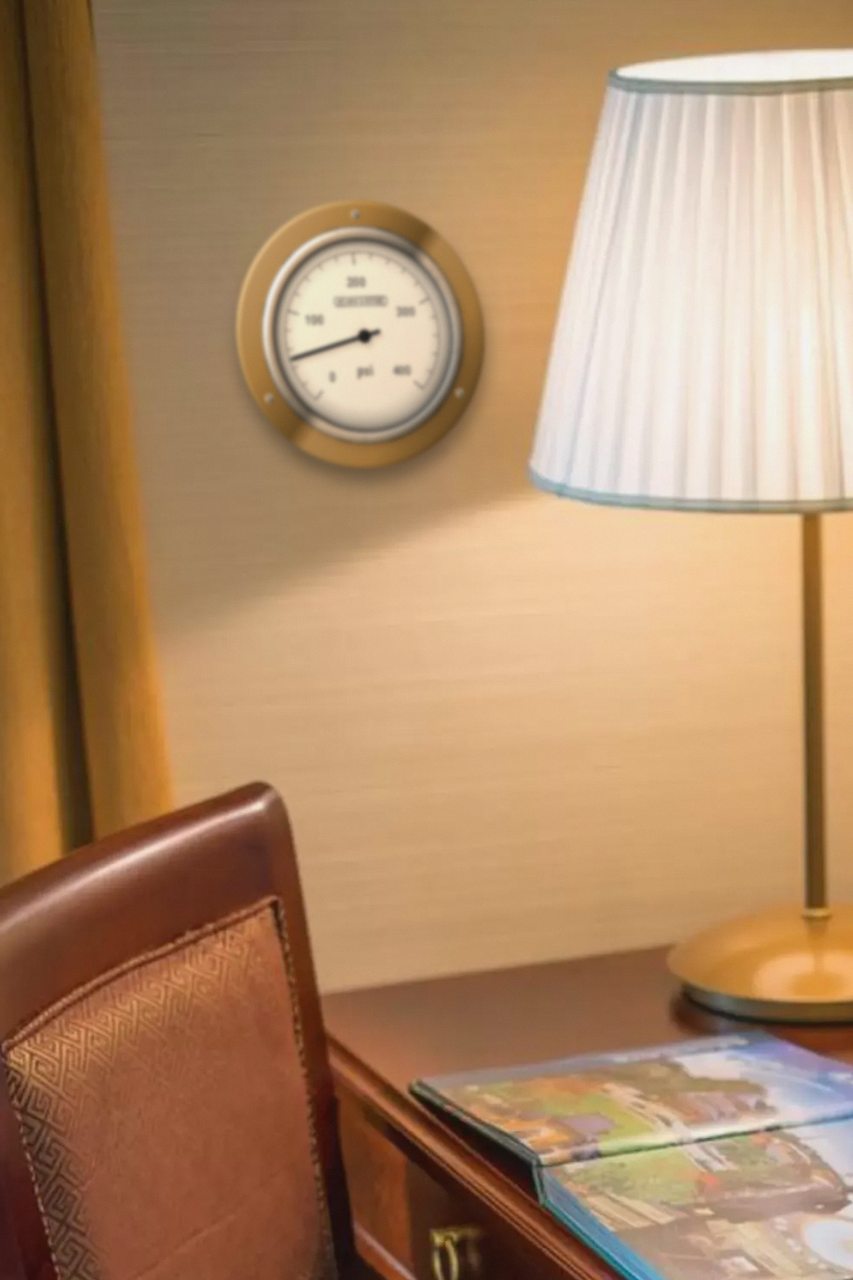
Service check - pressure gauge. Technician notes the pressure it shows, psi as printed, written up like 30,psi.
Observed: 50,psi
